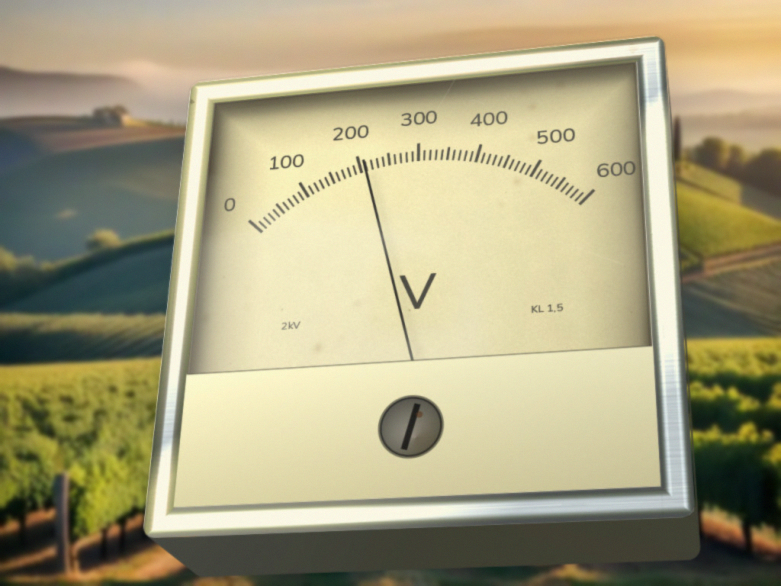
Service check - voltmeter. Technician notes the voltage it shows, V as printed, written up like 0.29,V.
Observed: 210,V
